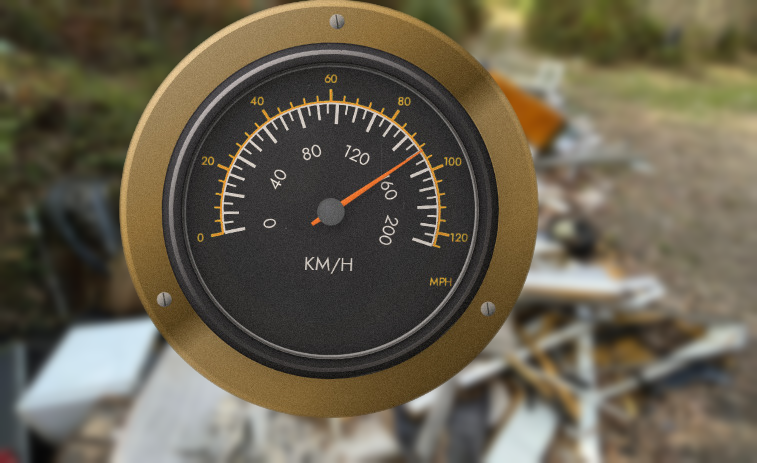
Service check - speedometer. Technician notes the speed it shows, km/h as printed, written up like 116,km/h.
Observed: 150,km/h
